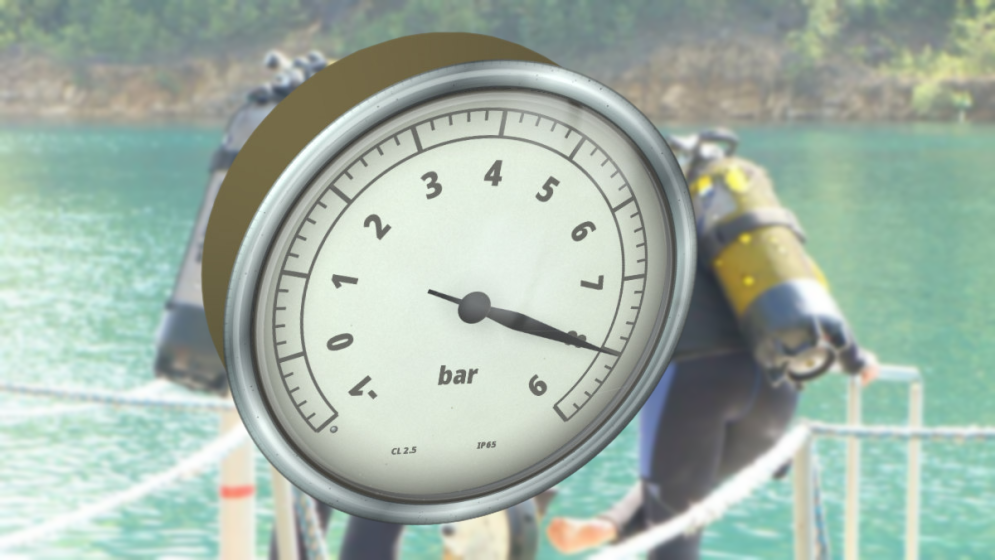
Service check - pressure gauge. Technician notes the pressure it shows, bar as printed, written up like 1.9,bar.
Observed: 8,bar
